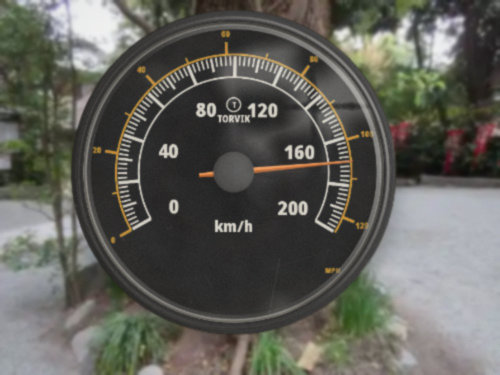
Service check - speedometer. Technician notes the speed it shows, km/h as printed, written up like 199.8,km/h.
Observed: 170,km/h
